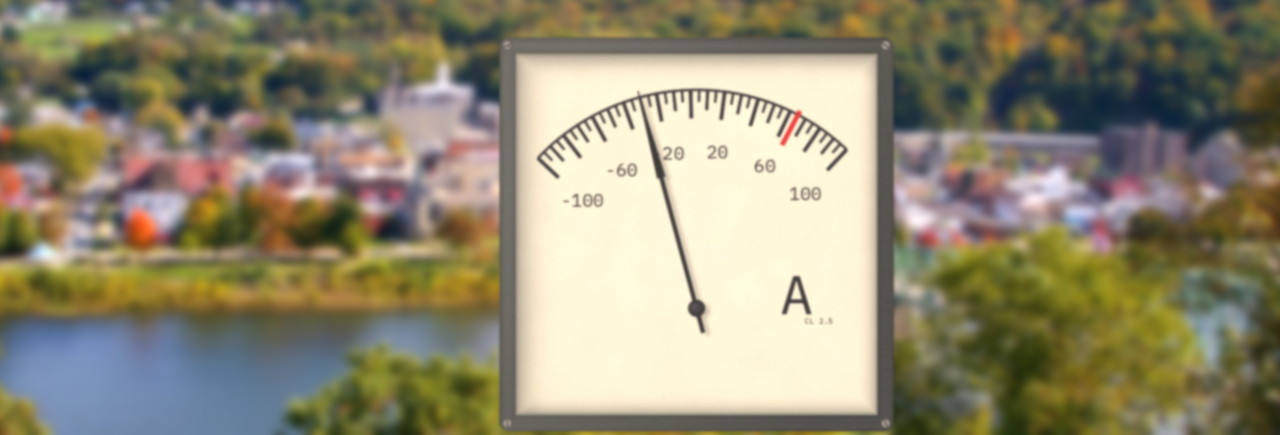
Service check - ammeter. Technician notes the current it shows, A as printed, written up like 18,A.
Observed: -30,A
